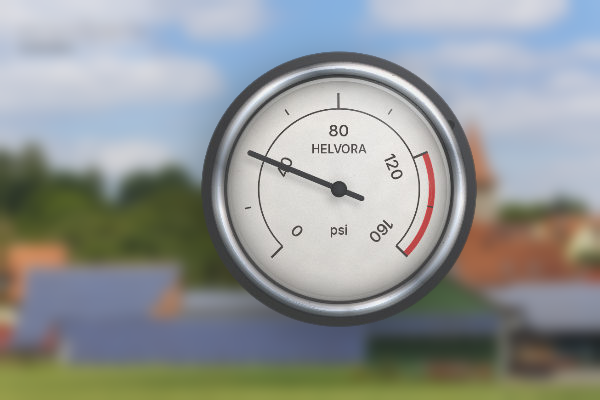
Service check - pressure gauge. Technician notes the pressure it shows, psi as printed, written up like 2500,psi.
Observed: 40,psi
